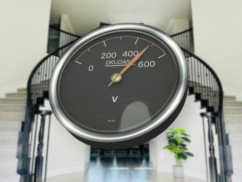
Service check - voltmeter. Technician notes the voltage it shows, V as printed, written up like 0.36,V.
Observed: 500,V
